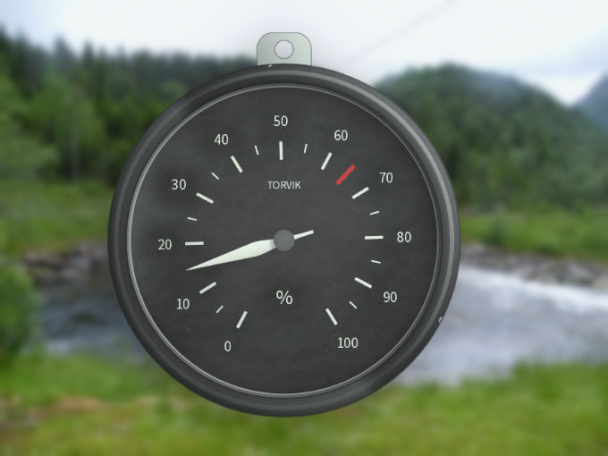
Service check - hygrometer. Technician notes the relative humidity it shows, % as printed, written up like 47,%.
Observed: 15,%
